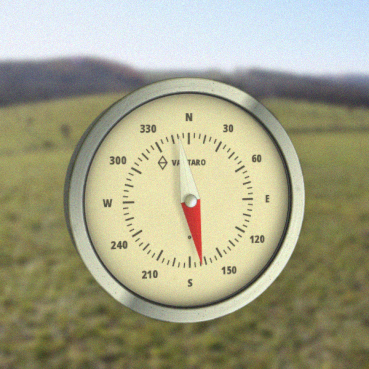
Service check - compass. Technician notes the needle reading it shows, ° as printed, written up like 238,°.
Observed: 170,°
